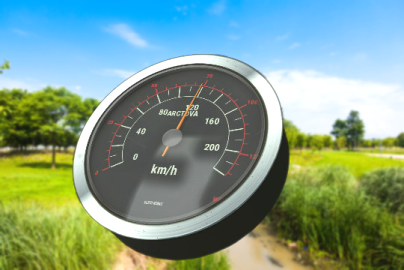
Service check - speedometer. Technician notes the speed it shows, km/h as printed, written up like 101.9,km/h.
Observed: 120,km/h
